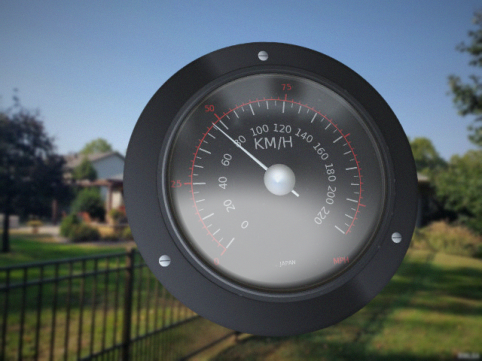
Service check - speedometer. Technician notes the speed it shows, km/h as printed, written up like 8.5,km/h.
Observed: 75,km/h
